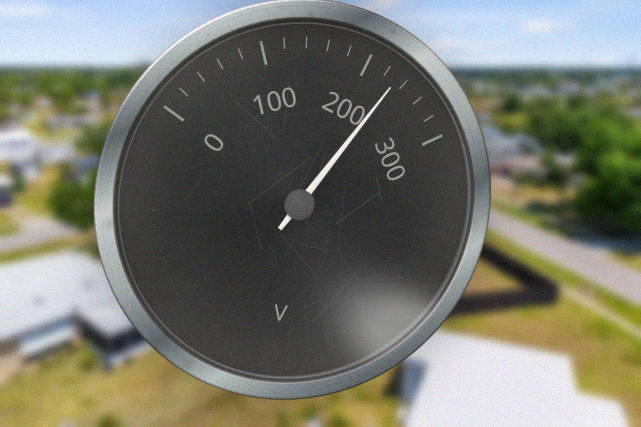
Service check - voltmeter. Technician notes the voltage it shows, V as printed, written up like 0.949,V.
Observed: 230,V
